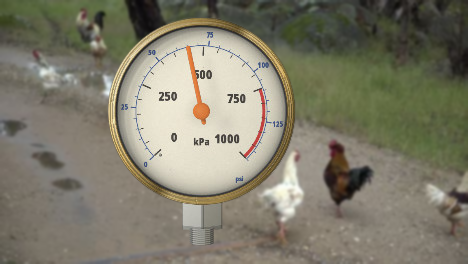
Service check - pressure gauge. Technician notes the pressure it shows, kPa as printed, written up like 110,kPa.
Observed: 450,kPa
